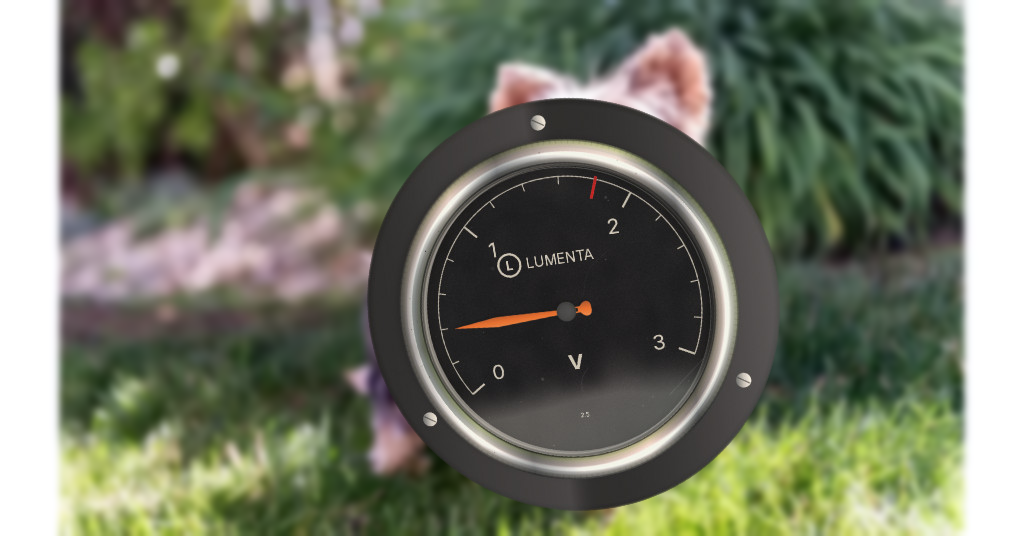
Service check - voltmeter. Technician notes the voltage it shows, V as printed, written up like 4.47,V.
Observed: 0.4,V
